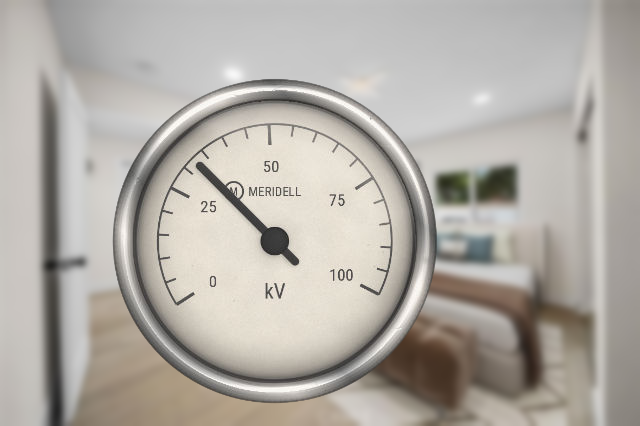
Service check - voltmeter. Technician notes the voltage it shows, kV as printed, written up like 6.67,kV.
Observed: 32.5,kV
